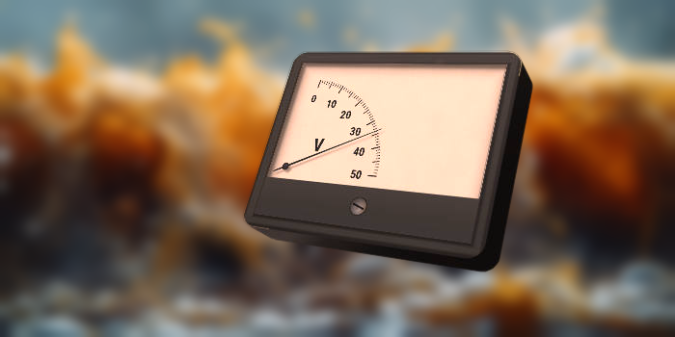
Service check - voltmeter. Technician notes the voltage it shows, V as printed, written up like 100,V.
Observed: 35,V
